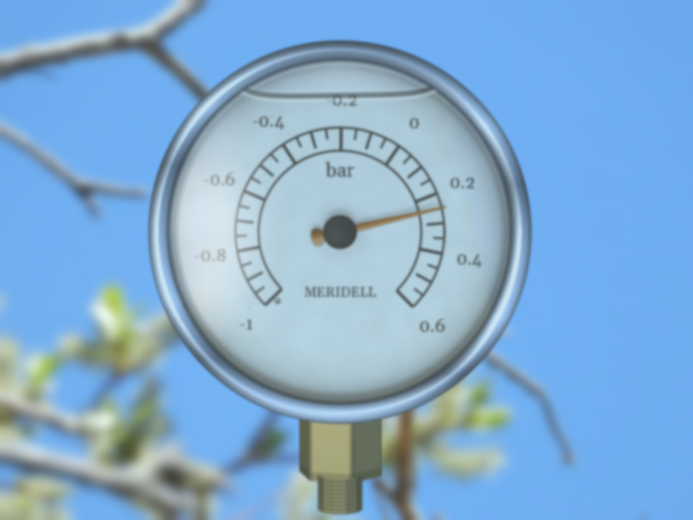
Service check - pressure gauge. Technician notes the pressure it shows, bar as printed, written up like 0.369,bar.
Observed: 0.25,bar
